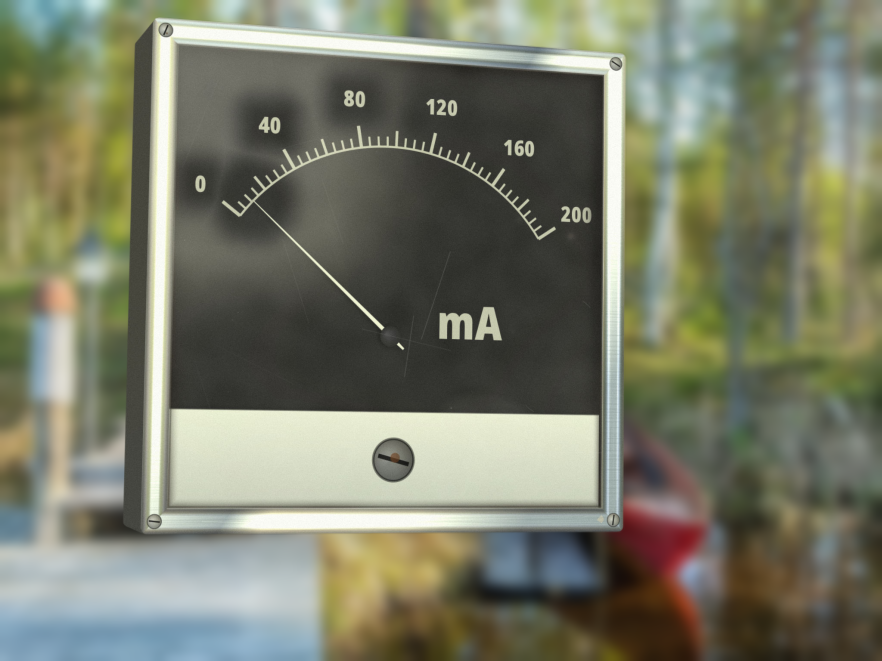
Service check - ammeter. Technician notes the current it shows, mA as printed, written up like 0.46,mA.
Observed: 10,mA
